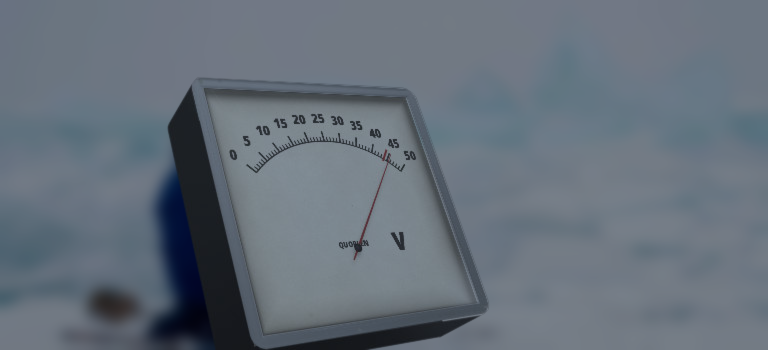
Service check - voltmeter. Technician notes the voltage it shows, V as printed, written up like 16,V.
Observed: 45,V
